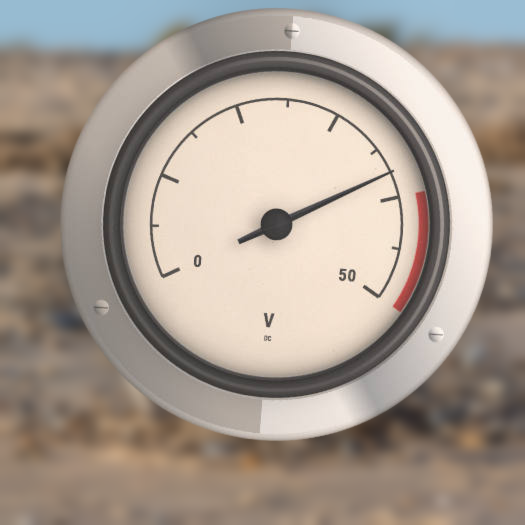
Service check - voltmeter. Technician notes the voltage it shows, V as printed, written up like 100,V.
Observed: 37.5,V
